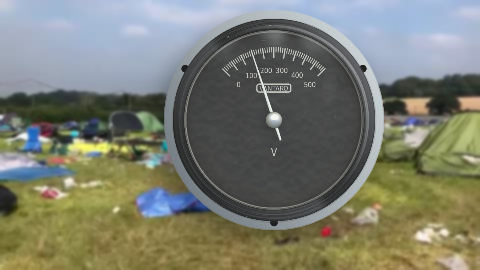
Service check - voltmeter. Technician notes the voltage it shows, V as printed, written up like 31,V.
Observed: 150,V
